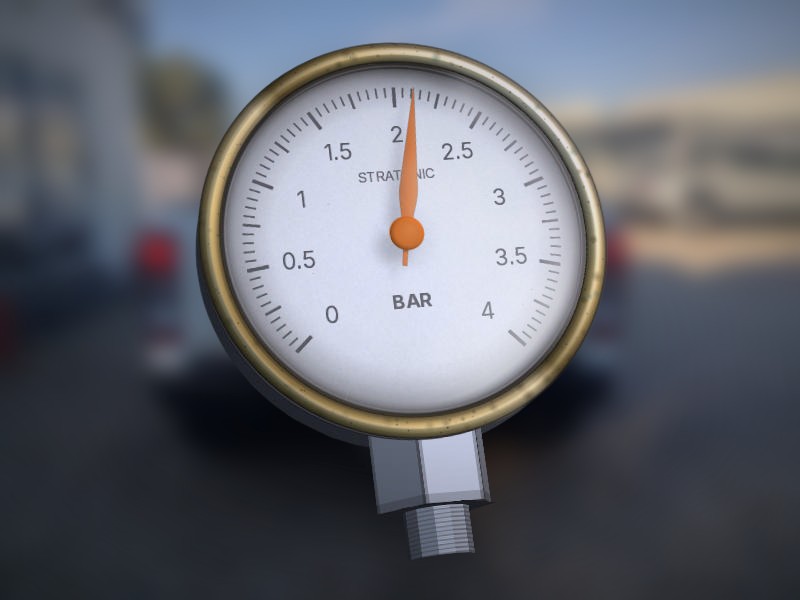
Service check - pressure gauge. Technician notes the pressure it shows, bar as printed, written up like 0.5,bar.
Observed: 2.1,bar
